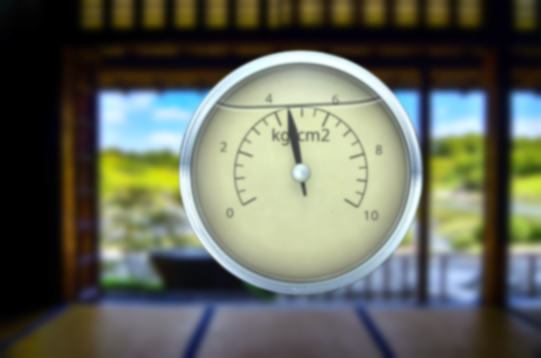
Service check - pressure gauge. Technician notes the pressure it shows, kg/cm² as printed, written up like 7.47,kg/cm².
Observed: 4.5,kg/cm²
